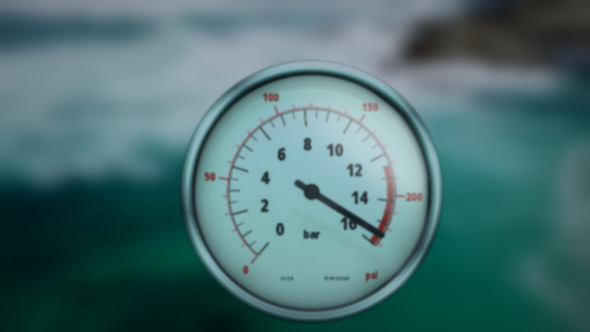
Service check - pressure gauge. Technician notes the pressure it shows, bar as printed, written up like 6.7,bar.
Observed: 15.5,bar
